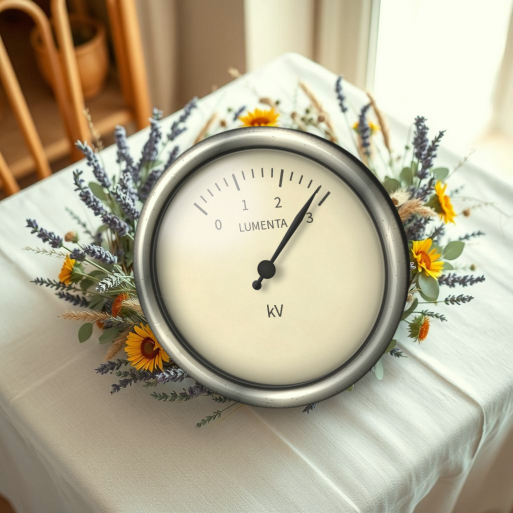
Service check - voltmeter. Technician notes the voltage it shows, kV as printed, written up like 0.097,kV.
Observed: 2.8,kV
